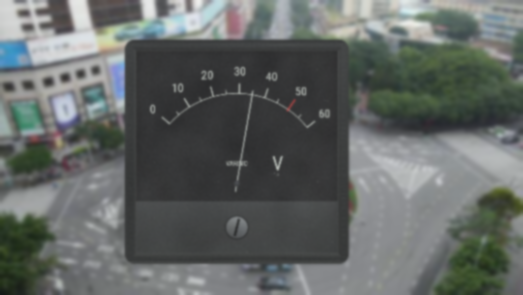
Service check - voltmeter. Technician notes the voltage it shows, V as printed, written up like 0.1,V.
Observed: 35,V
